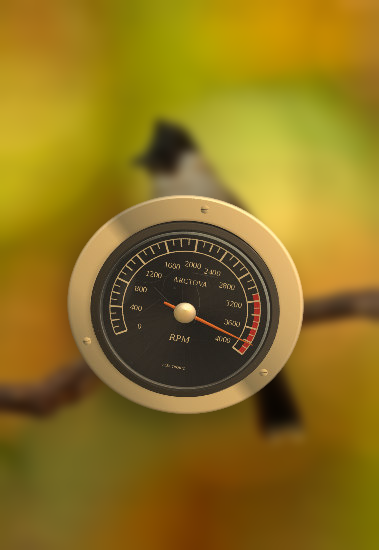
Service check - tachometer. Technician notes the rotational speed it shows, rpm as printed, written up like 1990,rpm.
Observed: 3800,rpm
